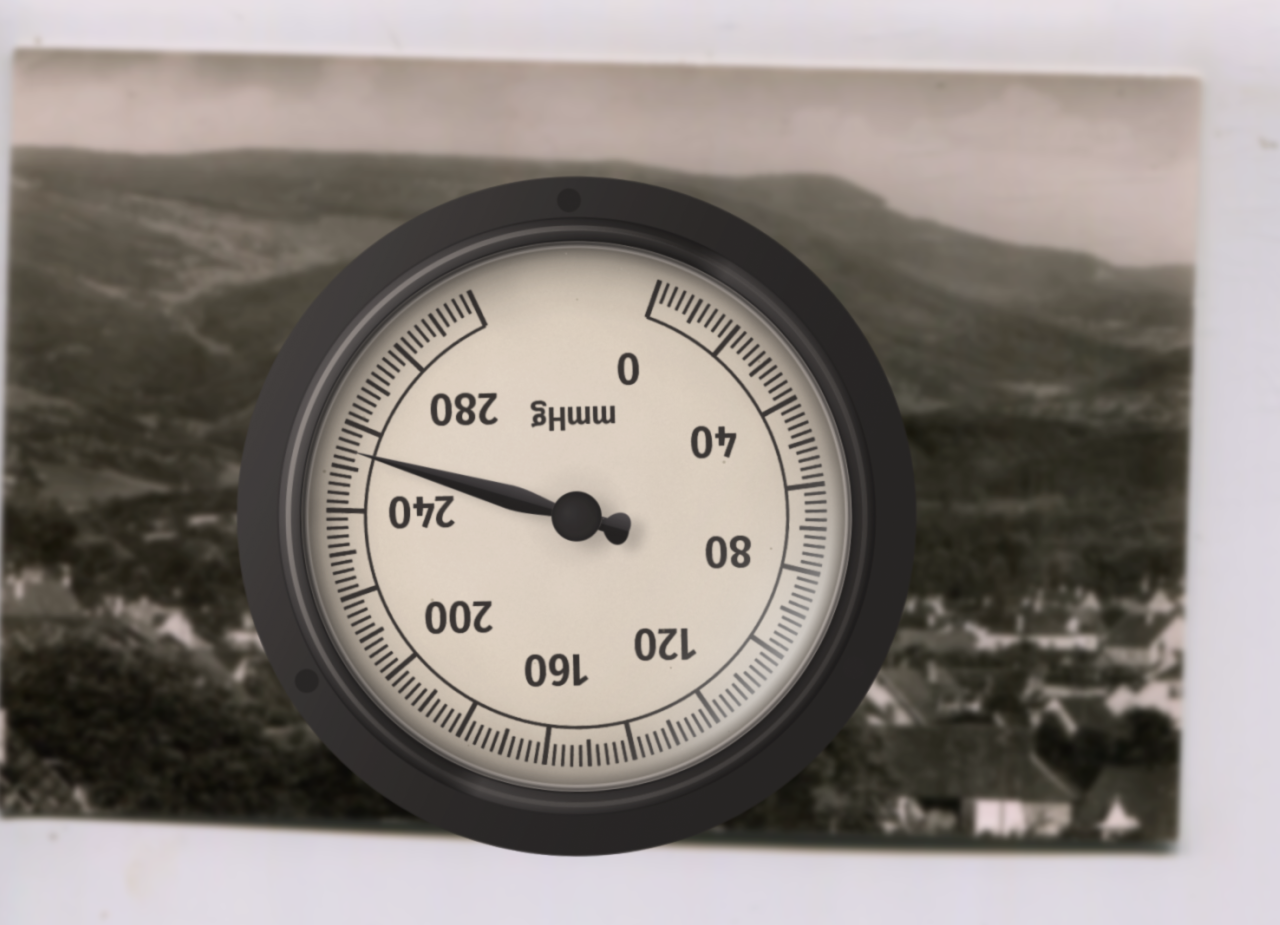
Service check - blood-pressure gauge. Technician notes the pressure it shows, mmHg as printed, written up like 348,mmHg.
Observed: 254,mmHg
